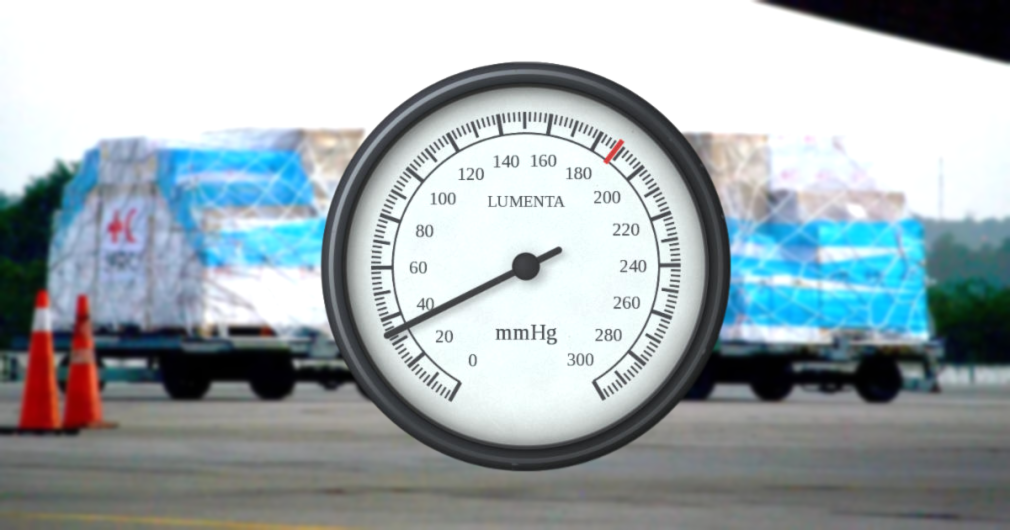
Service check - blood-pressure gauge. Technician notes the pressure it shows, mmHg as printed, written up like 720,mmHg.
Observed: 34,mmHg
